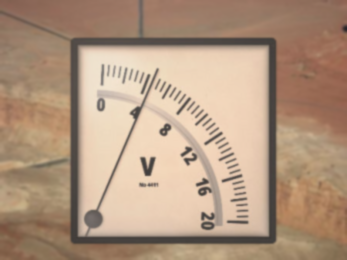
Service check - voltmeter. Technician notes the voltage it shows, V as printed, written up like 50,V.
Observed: 4.5,V
